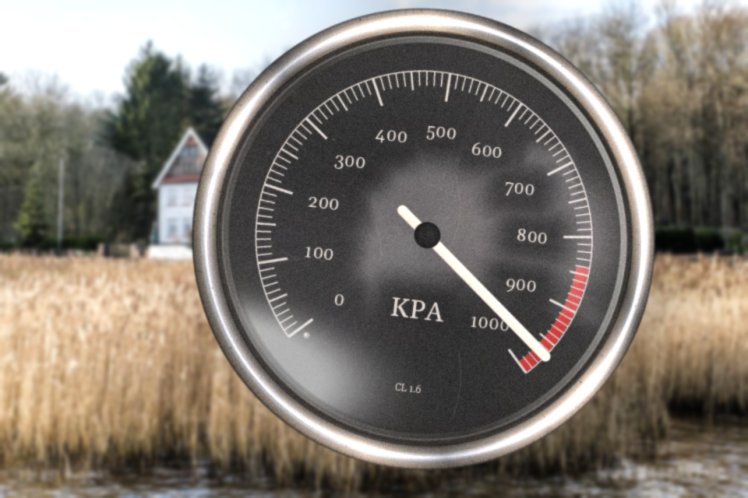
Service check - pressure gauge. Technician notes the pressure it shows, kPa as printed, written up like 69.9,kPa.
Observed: 970,kPa
